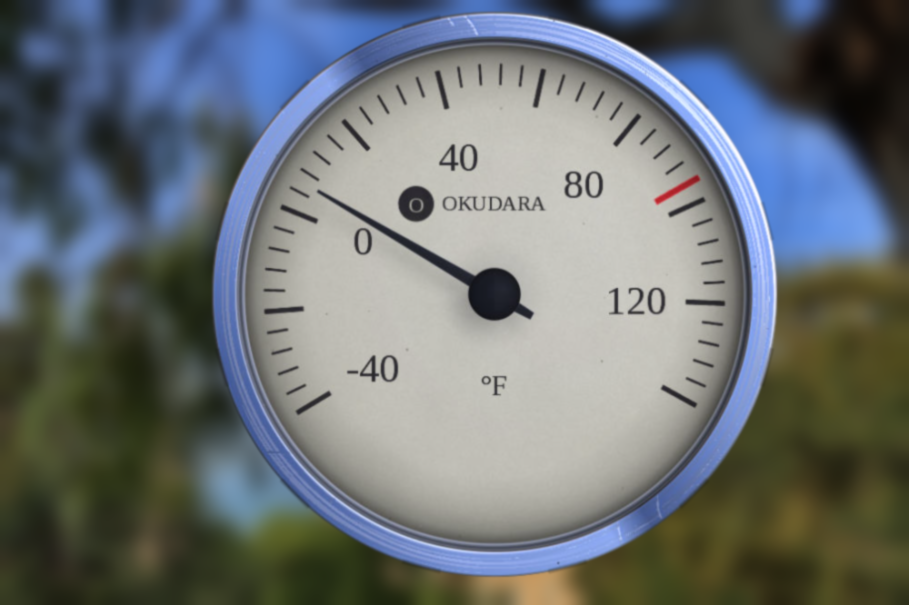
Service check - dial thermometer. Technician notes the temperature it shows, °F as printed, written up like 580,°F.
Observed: 6,°F
